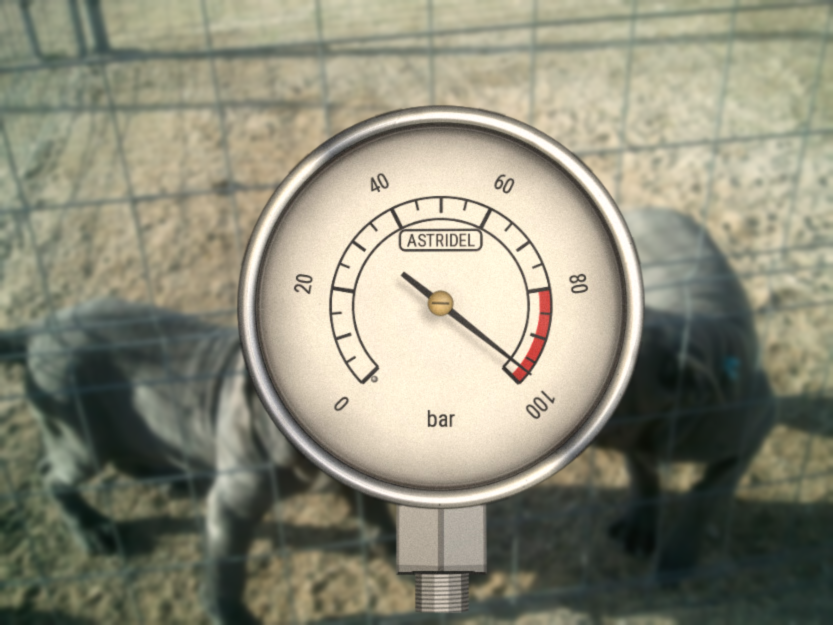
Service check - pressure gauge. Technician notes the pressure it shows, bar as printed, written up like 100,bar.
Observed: 97.5,bar
